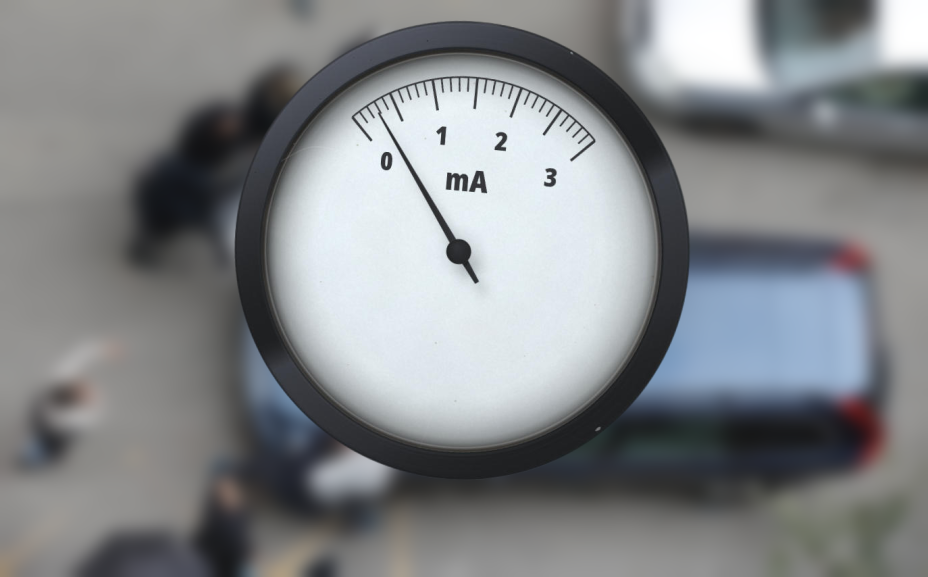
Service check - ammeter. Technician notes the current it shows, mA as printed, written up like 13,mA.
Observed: 0.3,mA
